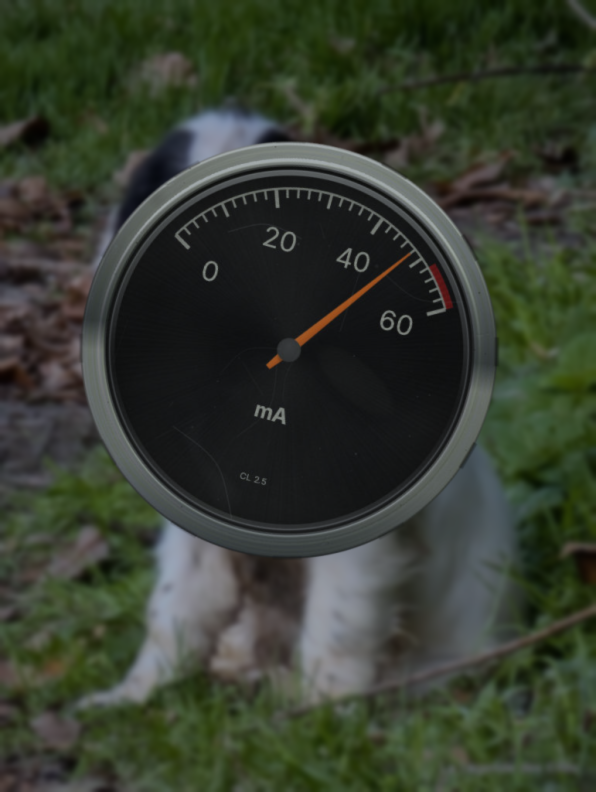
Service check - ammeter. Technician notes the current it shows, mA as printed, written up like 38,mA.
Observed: 48,mA
